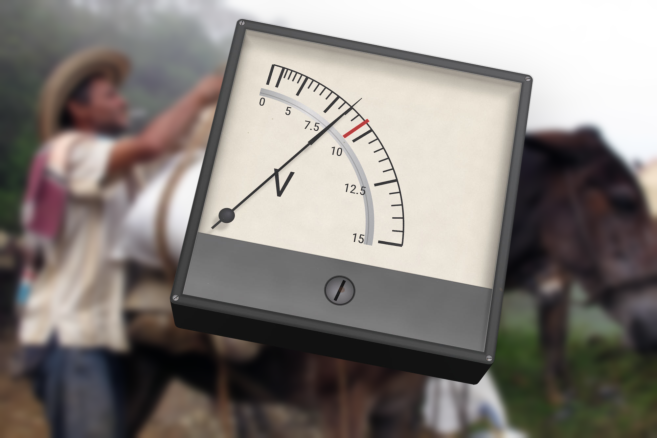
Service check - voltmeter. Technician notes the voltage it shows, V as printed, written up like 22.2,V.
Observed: 8.5,V
